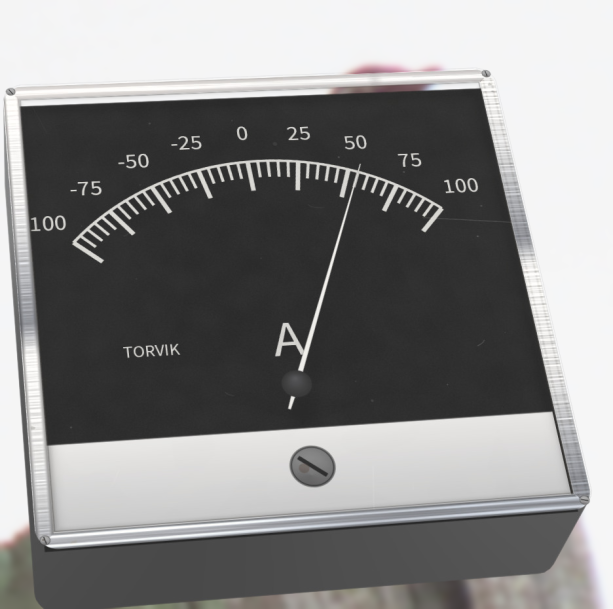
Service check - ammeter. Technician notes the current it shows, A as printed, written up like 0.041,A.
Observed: 55,A
